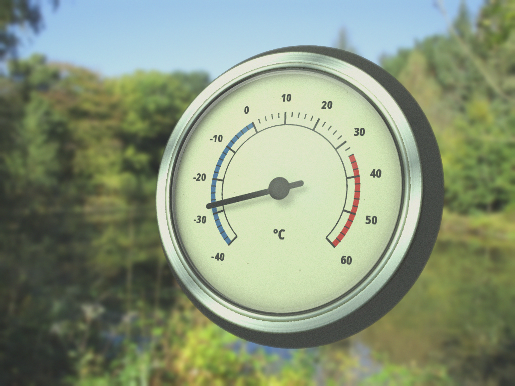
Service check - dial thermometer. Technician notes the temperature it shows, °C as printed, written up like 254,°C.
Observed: -28,°C
